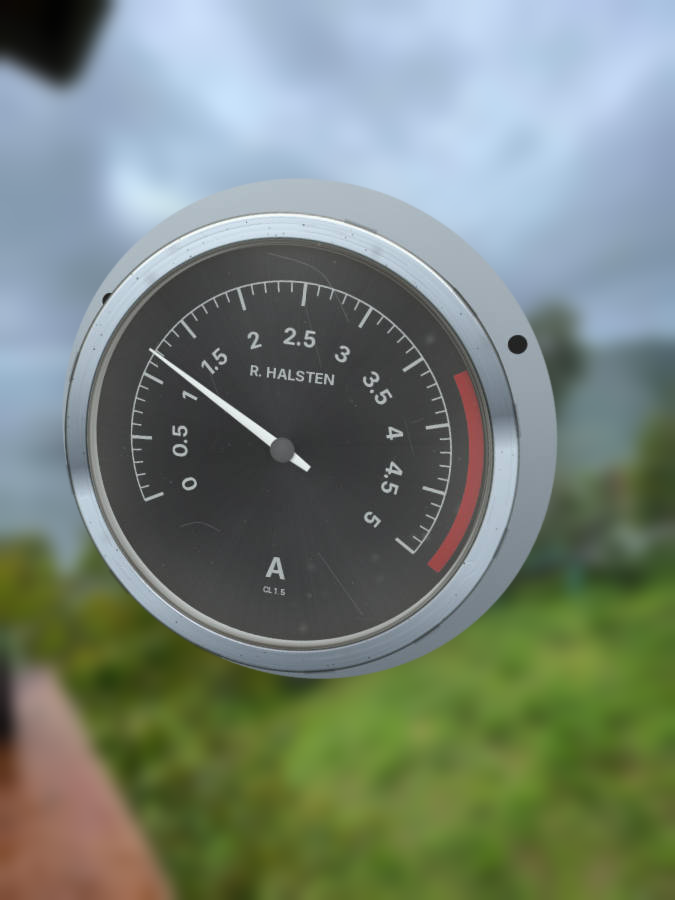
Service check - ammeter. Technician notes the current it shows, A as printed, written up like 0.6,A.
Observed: 1.2,A
